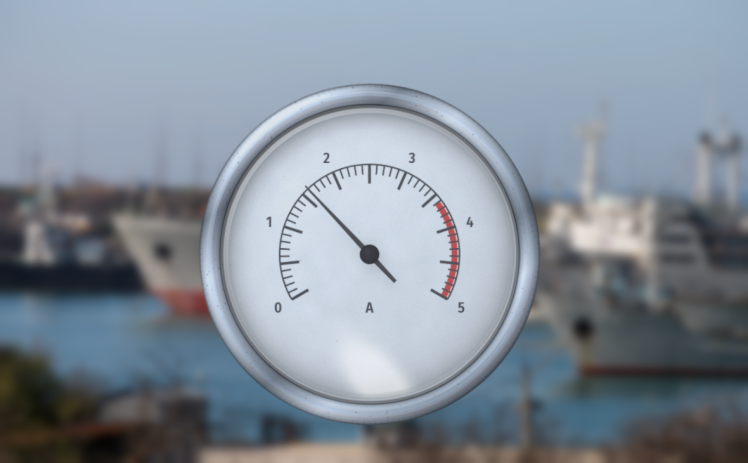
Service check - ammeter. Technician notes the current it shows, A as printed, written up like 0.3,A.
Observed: 1.6,A
